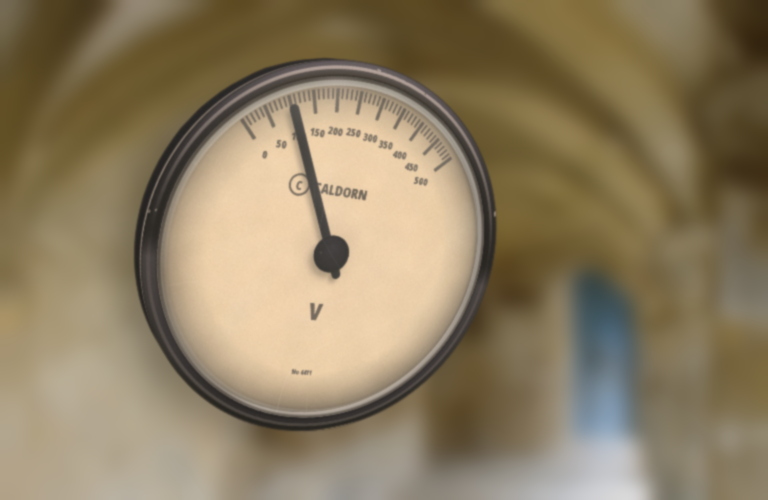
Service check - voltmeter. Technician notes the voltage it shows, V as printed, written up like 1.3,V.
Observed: 100,V
